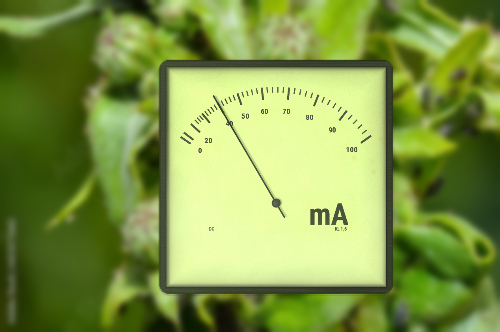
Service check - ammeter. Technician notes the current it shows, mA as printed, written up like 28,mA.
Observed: 40,mA
